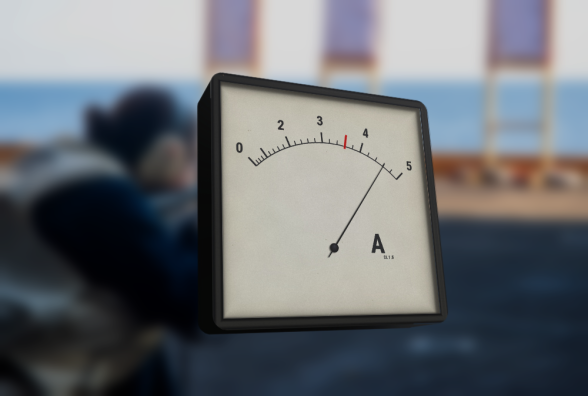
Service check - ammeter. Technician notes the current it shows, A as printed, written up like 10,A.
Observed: 4.6,A
